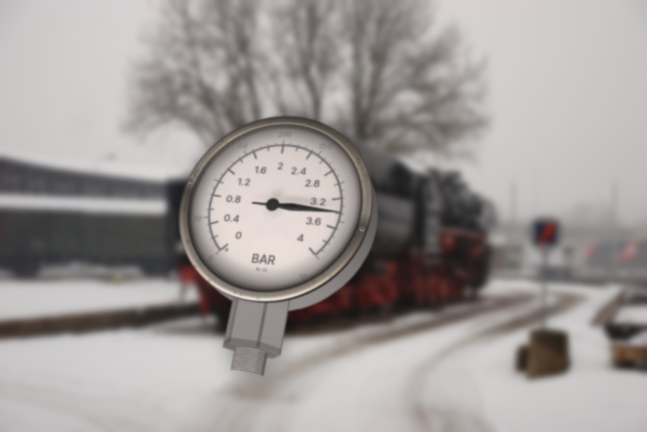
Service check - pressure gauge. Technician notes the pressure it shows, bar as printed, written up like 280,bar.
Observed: 3.4,bar
